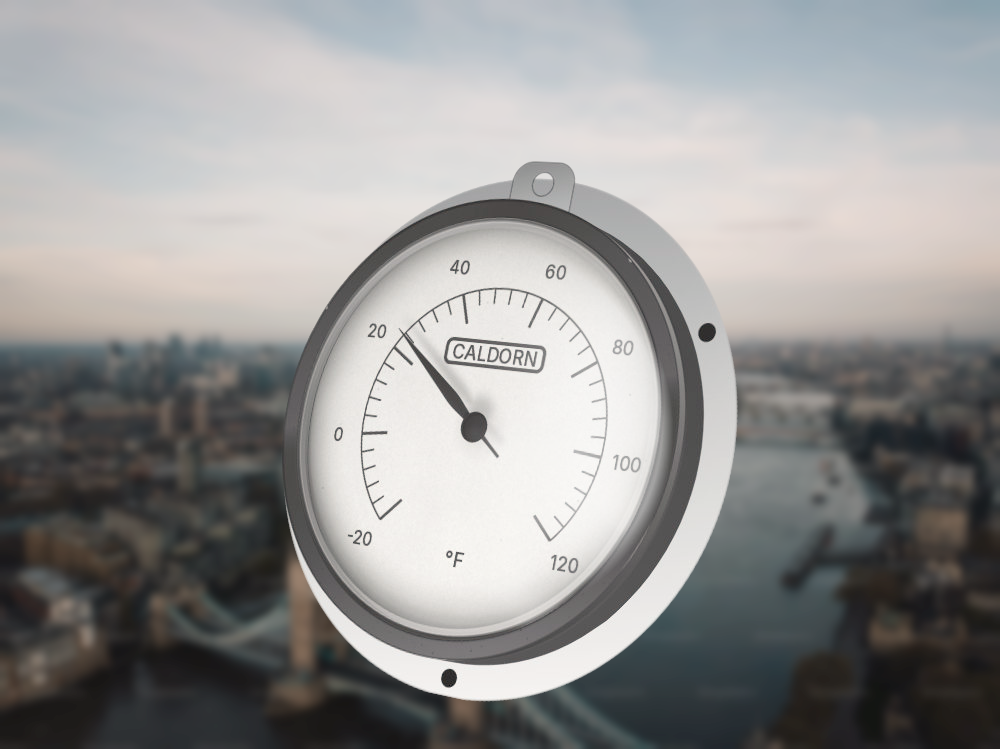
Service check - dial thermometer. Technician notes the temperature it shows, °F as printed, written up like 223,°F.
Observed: 24,°F
